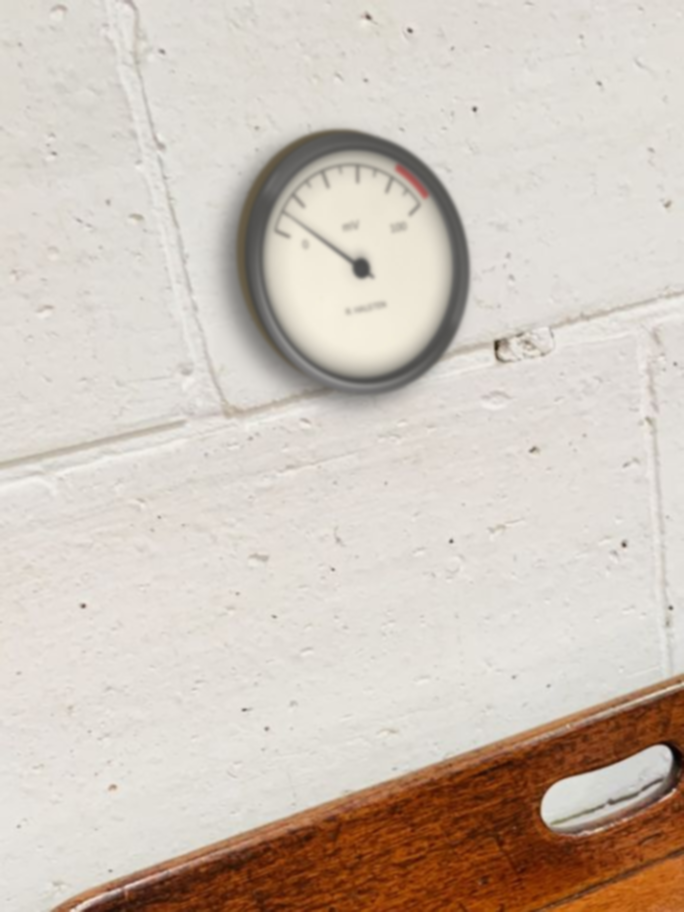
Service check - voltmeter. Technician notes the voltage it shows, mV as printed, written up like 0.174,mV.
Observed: 10,mV
